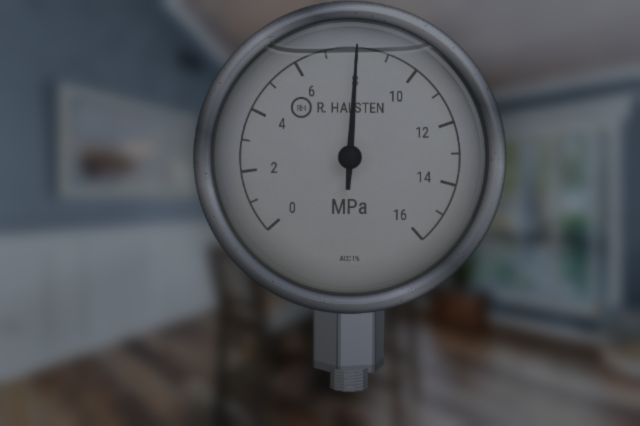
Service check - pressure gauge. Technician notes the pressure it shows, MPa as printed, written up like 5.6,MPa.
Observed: 8,MPa
